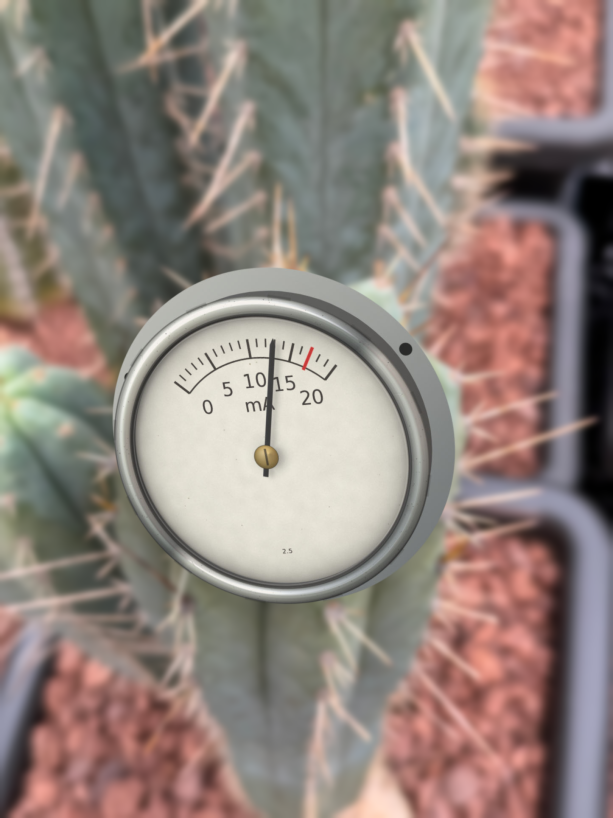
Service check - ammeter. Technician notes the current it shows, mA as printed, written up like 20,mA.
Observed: 13,mA
